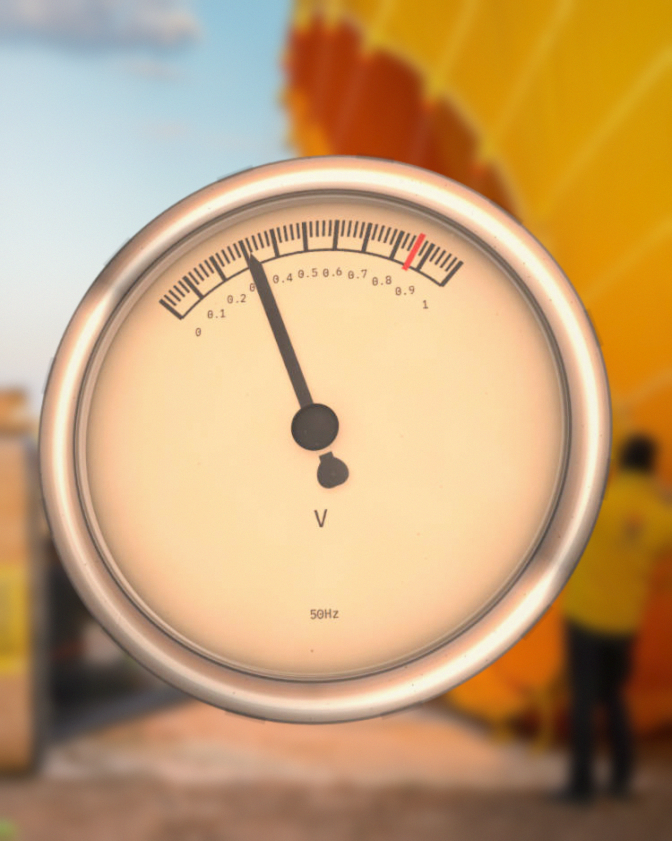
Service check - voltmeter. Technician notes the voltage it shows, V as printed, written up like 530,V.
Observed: 0.32,V
